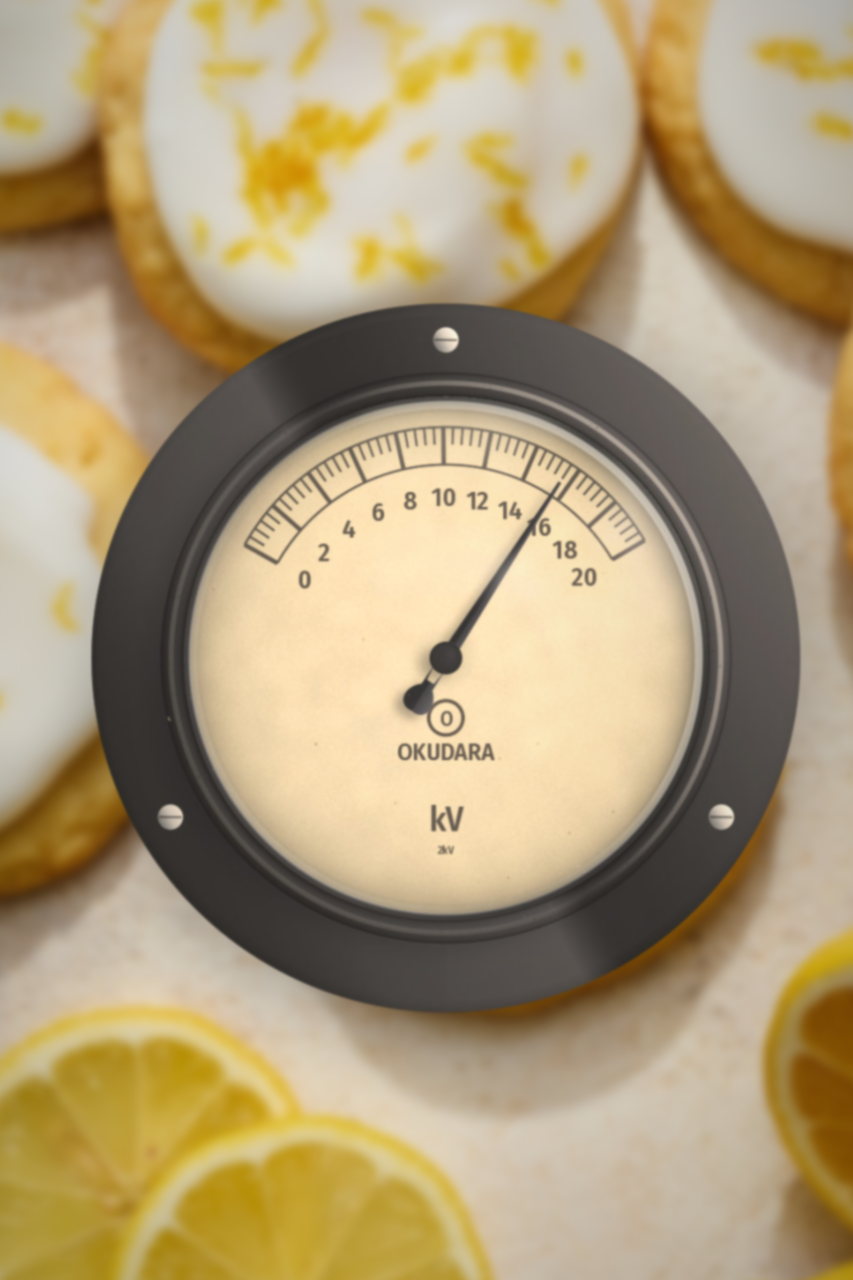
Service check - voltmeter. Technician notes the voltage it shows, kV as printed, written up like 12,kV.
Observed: 15.6,kV
